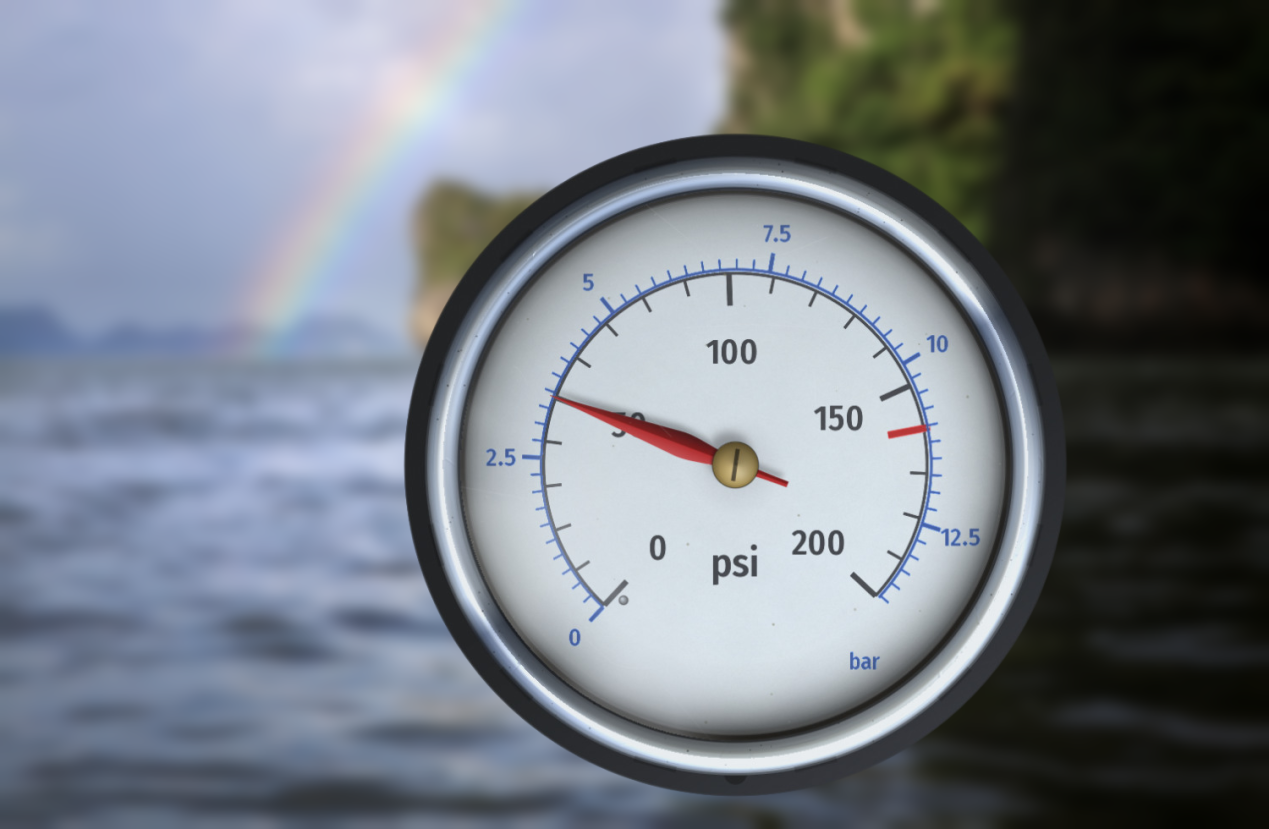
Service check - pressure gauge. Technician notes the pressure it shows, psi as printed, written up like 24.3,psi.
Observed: 50,psi
